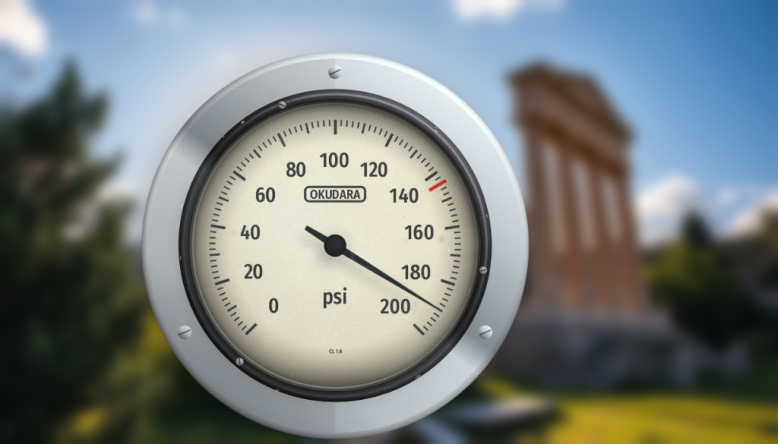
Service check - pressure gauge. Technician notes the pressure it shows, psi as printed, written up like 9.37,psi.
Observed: 190,psi
